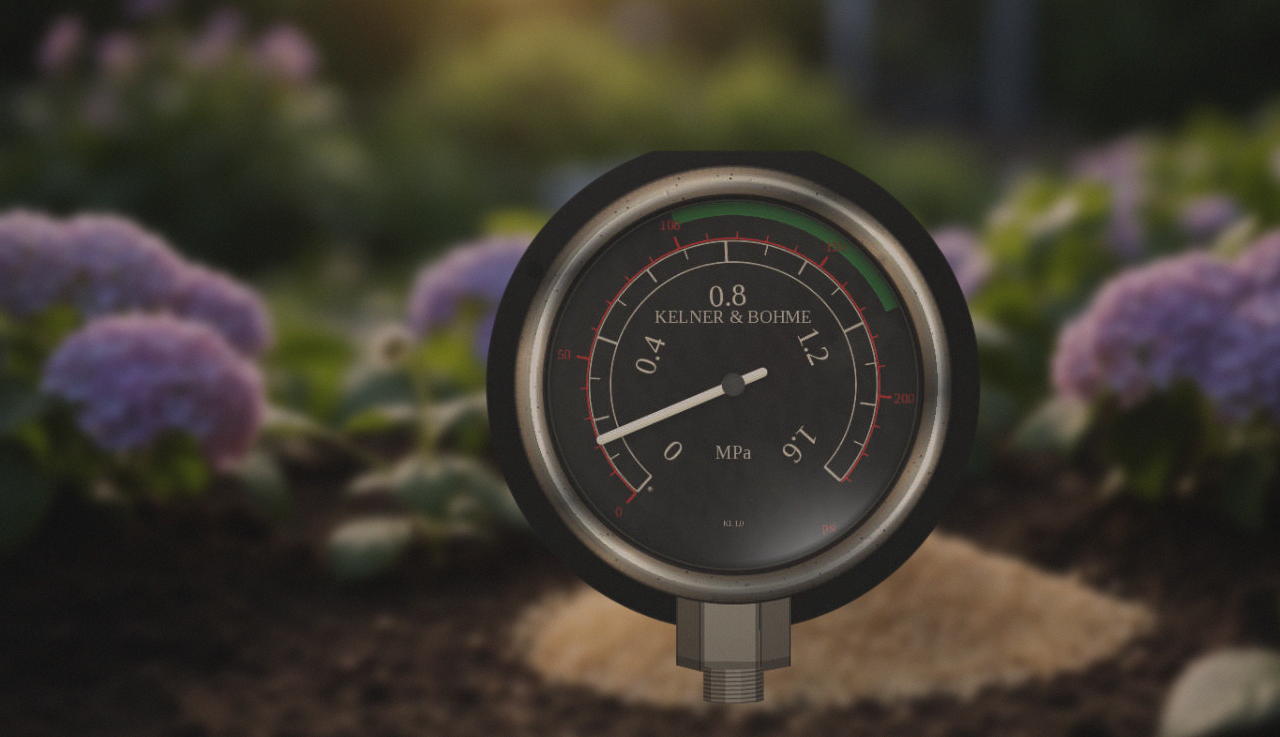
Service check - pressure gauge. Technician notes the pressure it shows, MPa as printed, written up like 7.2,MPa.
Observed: 0.15,MPa
